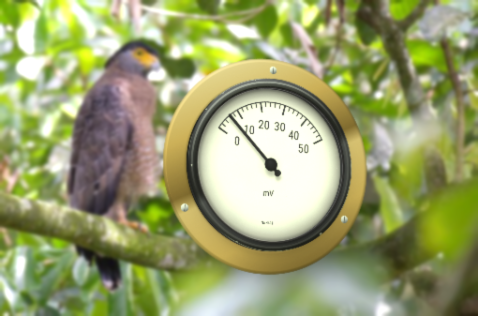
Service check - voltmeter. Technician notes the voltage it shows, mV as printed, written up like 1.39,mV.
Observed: 6,mV
